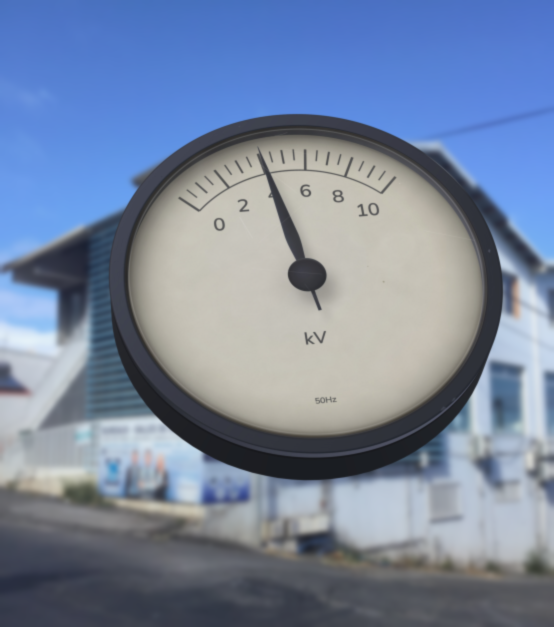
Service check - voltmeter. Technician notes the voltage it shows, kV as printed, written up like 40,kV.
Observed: 4,kV
